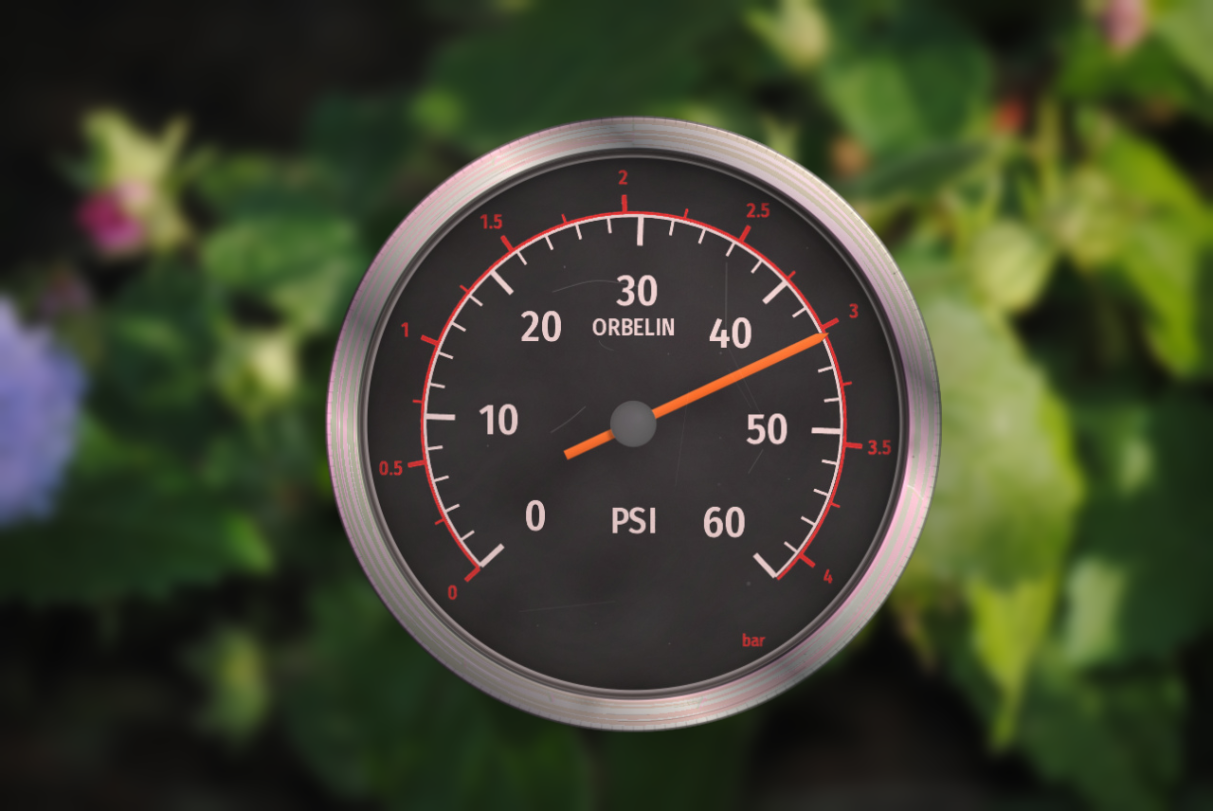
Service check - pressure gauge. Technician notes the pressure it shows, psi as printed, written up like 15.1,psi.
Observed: 44,psi
